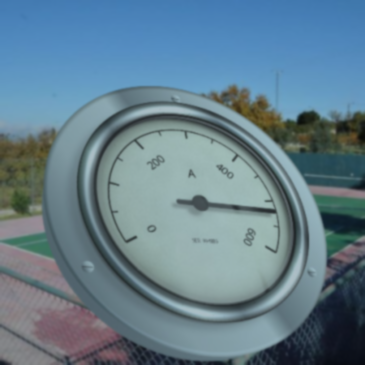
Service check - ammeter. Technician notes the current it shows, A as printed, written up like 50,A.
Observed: 525,A
